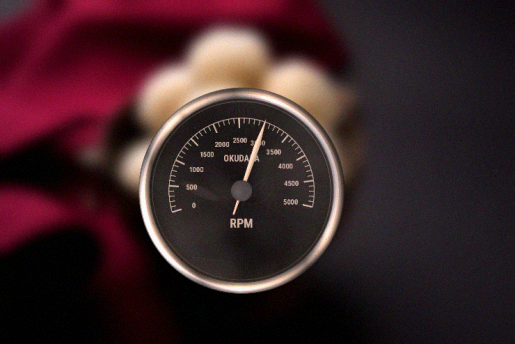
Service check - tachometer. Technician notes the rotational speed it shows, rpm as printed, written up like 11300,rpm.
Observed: 3000,rpm
